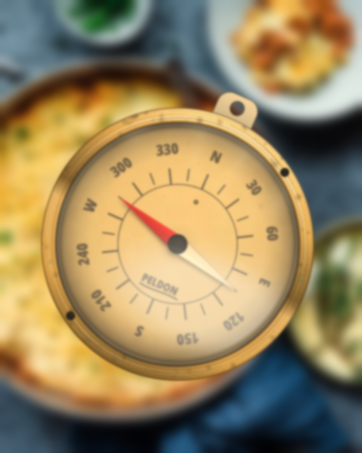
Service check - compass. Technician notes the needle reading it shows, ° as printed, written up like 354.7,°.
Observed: 285,°
